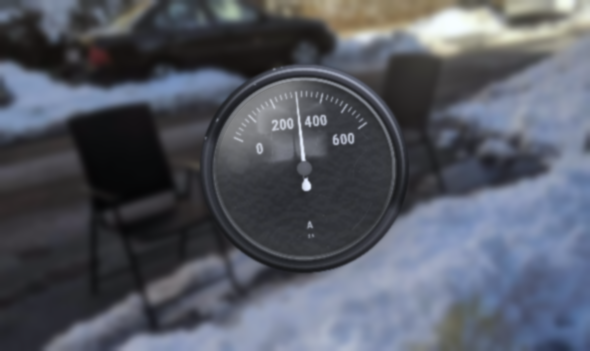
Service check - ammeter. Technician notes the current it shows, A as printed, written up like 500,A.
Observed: 300,A
